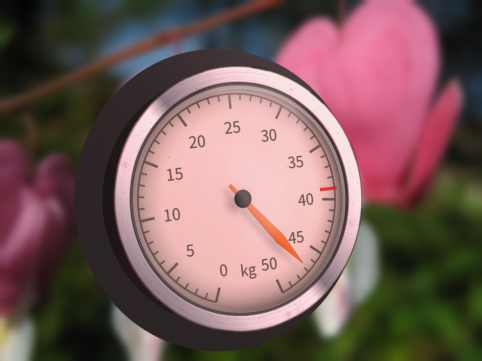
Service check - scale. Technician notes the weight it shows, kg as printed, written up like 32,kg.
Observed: 47,kg
